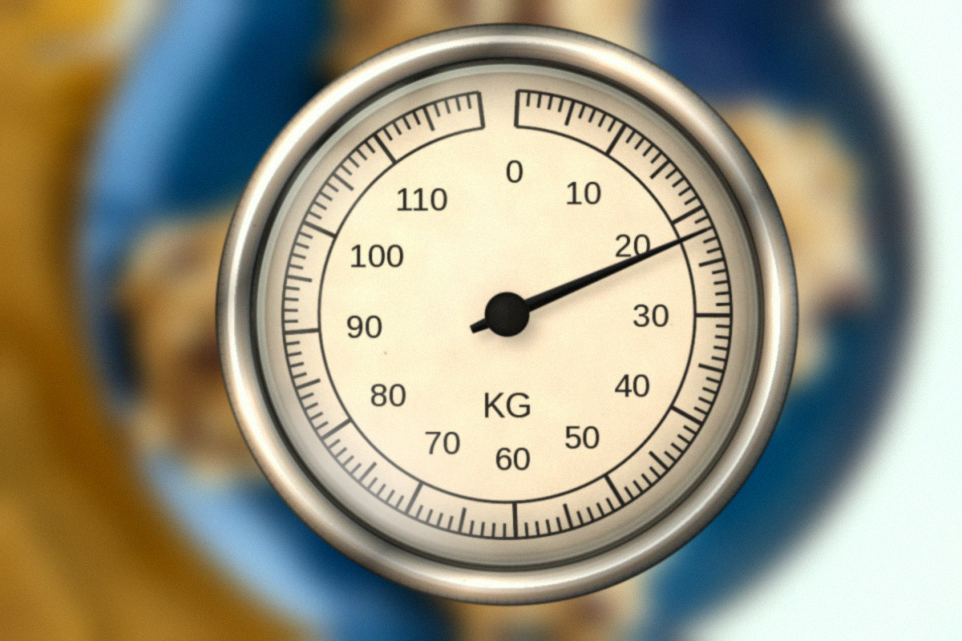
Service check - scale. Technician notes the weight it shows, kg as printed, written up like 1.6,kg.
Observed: 22,kg
